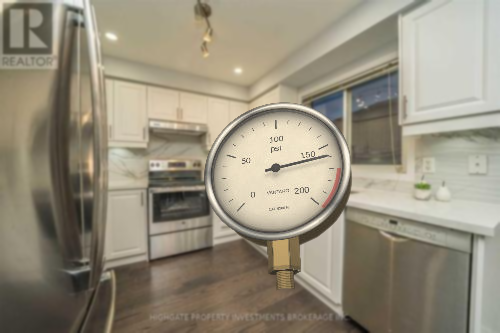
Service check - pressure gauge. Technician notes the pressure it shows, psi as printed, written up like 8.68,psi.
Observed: 160,psi
